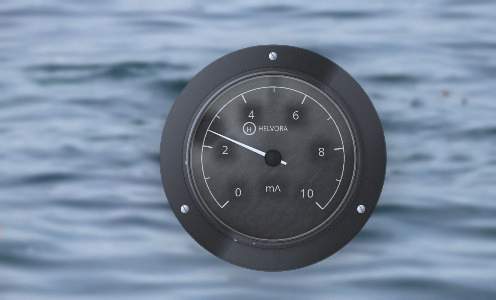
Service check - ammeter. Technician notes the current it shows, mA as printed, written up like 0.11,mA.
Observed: 2.5,mA
